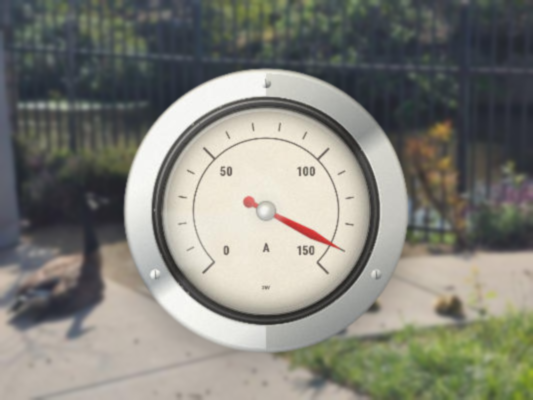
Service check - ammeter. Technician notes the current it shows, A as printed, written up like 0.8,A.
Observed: 140,A
